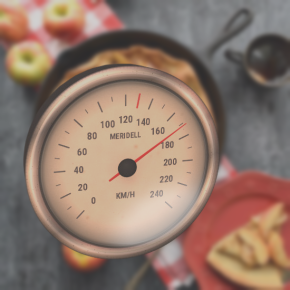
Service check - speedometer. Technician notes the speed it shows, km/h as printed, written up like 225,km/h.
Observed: 170,km/h
